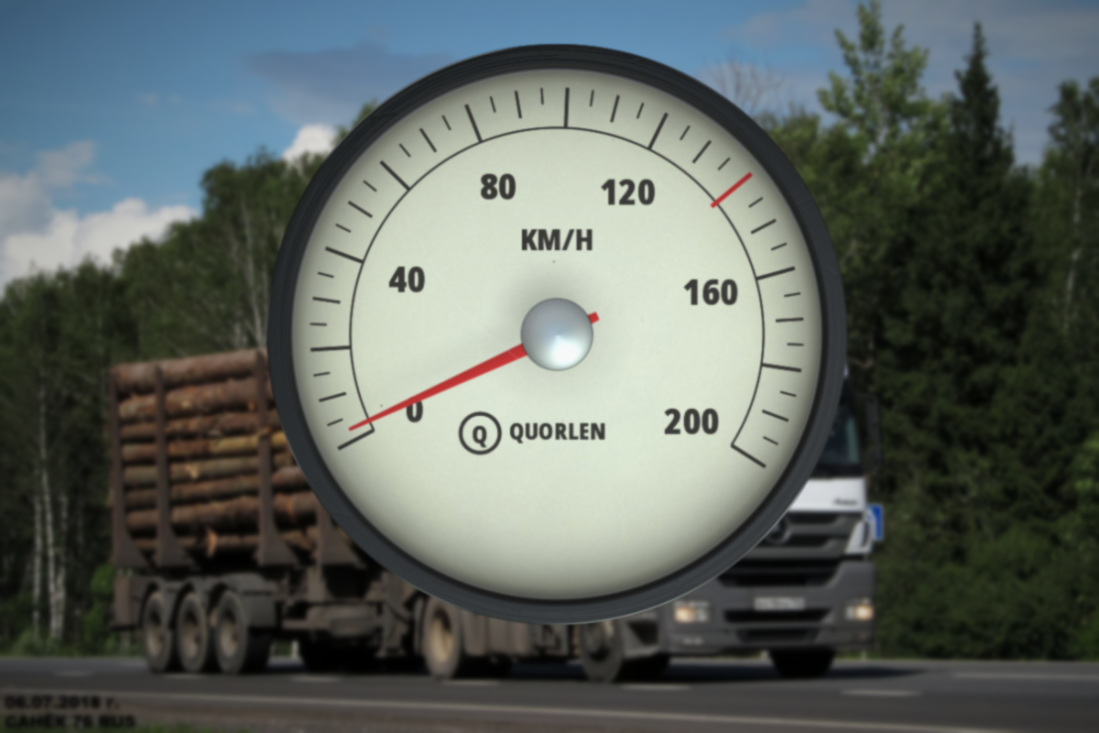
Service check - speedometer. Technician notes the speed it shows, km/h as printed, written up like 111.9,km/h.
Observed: 2.5,km/h
